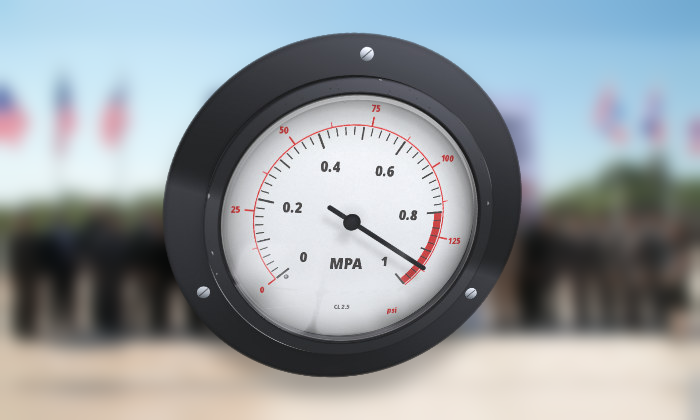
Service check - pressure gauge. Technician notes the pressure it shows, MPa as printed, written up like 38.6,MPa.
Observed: 0.94,MPa
